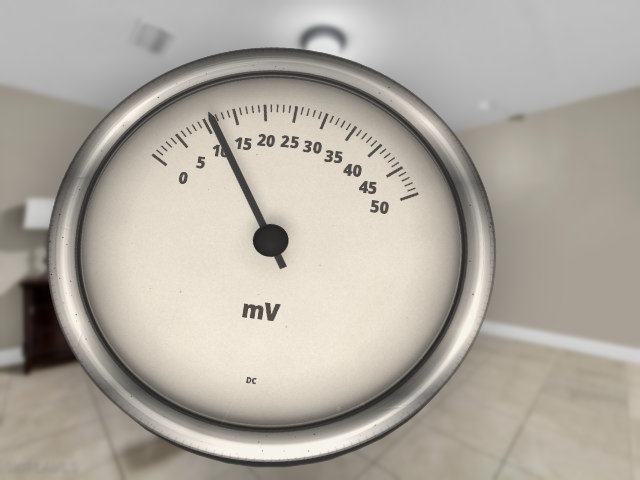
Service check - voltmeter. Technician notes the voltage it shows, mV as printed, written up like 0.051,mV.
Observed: 11,mV
